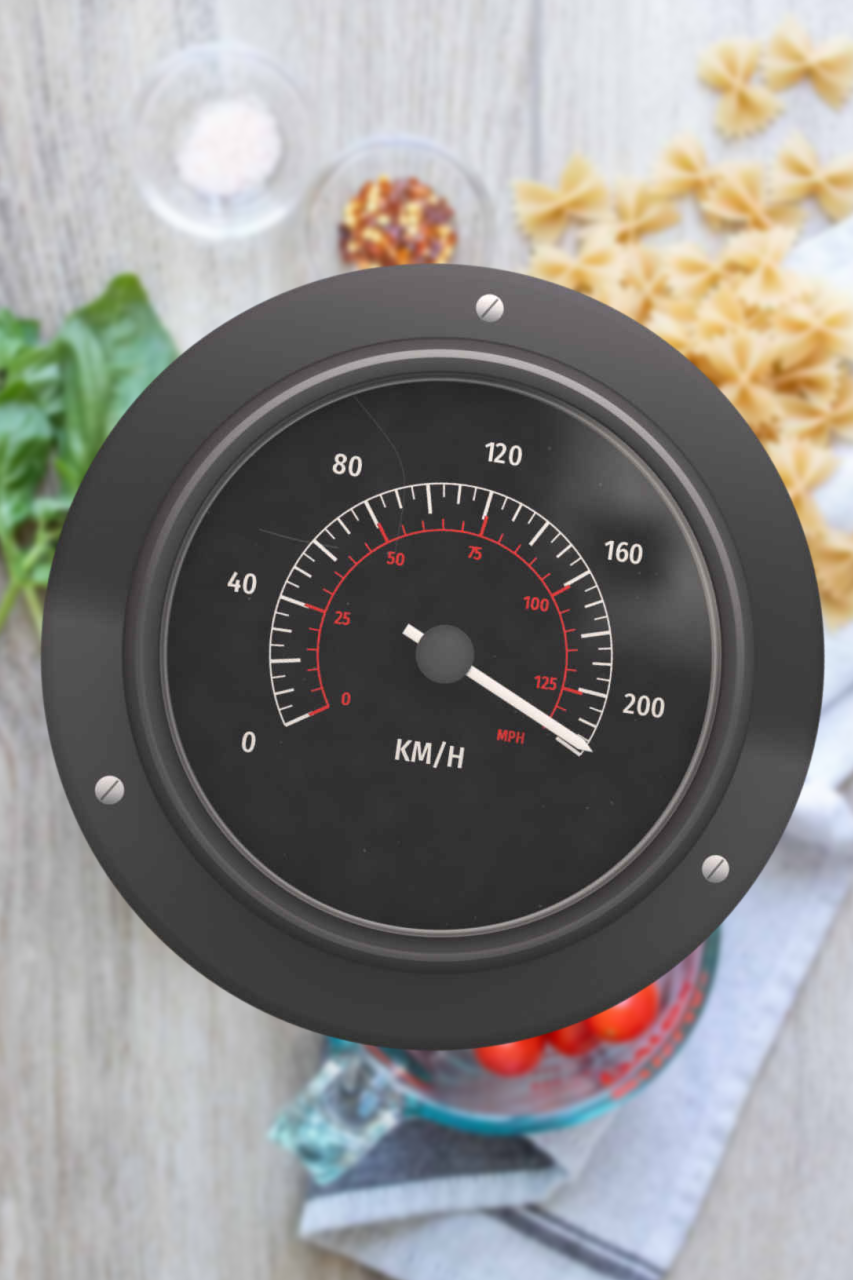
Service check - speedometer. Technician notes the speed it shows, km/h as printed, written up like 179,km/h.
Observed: 217.5,km/h
